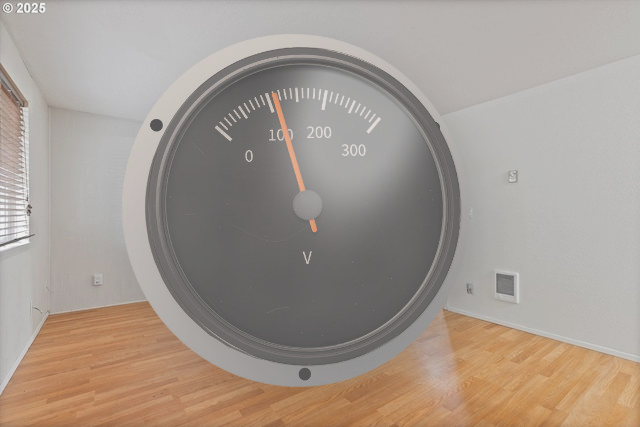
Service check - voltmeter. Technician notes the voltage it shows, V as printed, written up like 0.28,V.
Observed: 110,V
